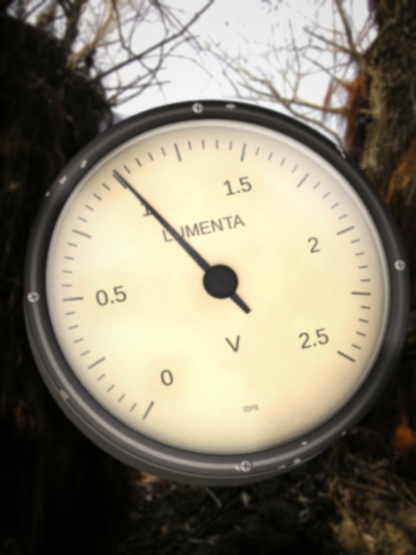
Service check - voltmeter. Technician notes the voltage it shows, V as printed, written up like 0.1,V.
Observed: 1,V
